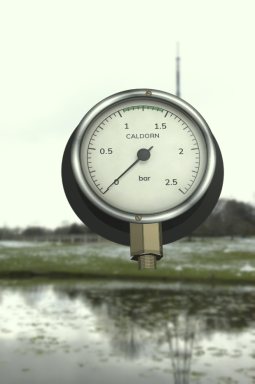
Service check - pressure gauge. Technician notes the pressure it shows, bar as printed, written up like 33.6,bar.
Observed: 0,bar
